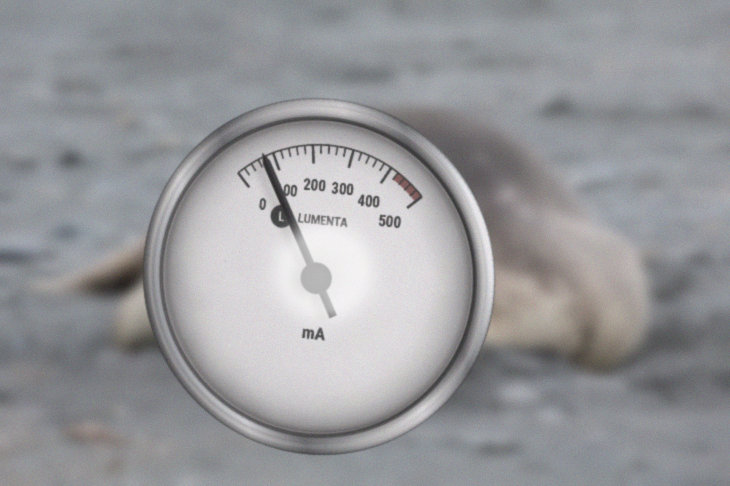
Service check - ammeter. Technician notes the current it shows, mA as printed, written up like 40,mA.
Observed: 80,mA
